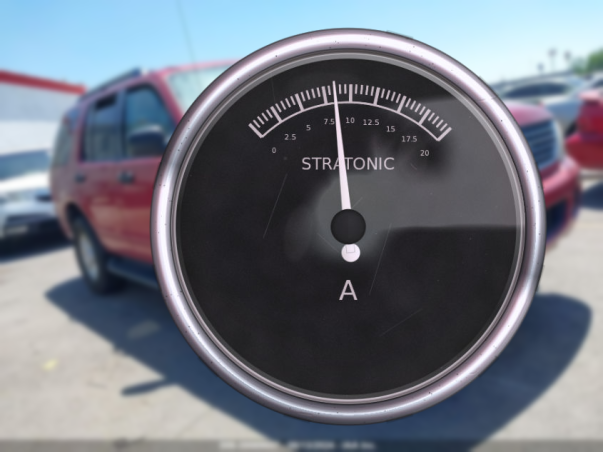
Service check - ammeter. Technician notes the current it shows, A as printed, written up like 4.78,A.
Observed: 8.5,A
